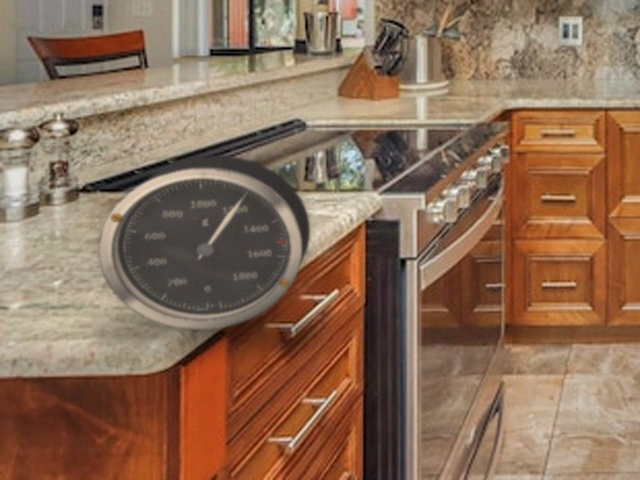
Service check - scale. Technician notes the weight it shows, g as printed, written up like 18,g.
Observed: 1200,g
